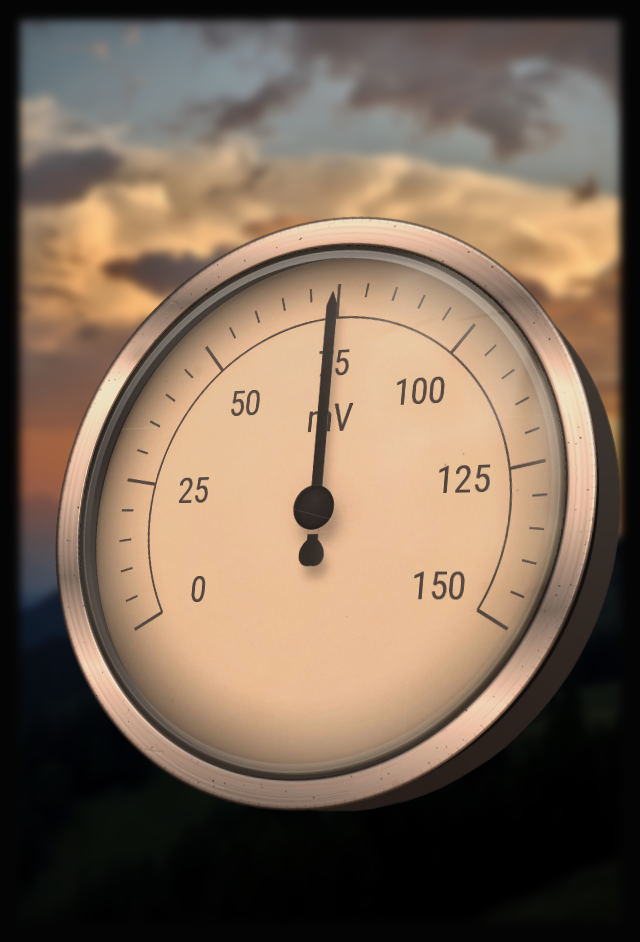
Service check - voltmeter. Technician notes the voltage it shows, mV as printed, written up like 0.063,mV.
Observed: 75,mV
